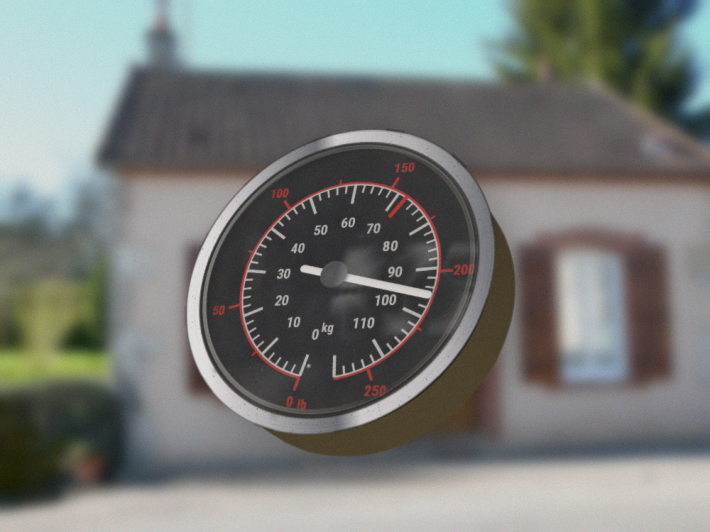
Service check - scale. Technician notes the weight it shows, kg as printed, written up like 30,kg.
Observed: 96,kg
